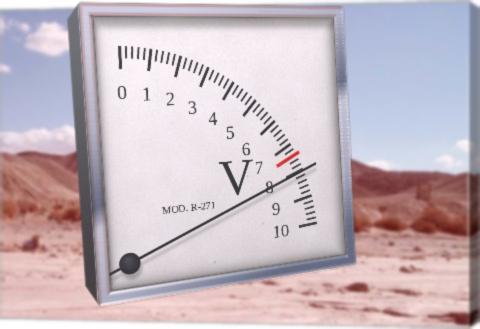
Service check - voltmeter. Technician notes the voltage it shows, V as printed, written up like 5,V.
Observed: 8,V
